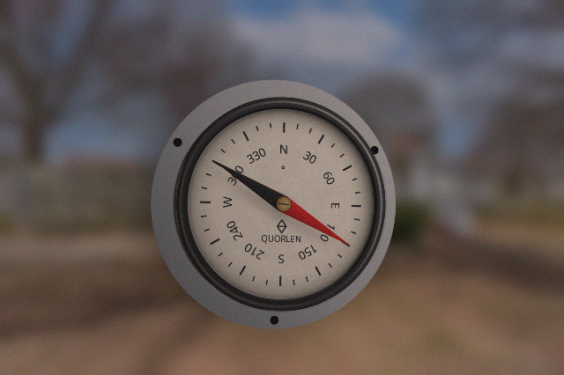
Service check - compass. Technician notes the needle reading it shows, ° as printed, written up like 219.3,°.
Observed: 120,°
